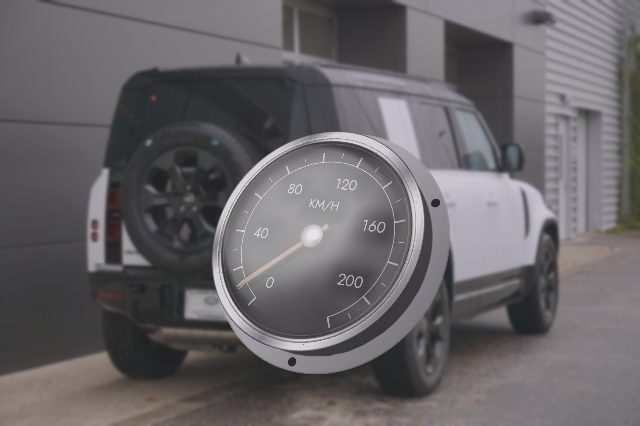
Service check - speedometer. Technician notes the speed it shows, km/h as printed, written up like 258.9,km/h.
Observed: 10,km/h
